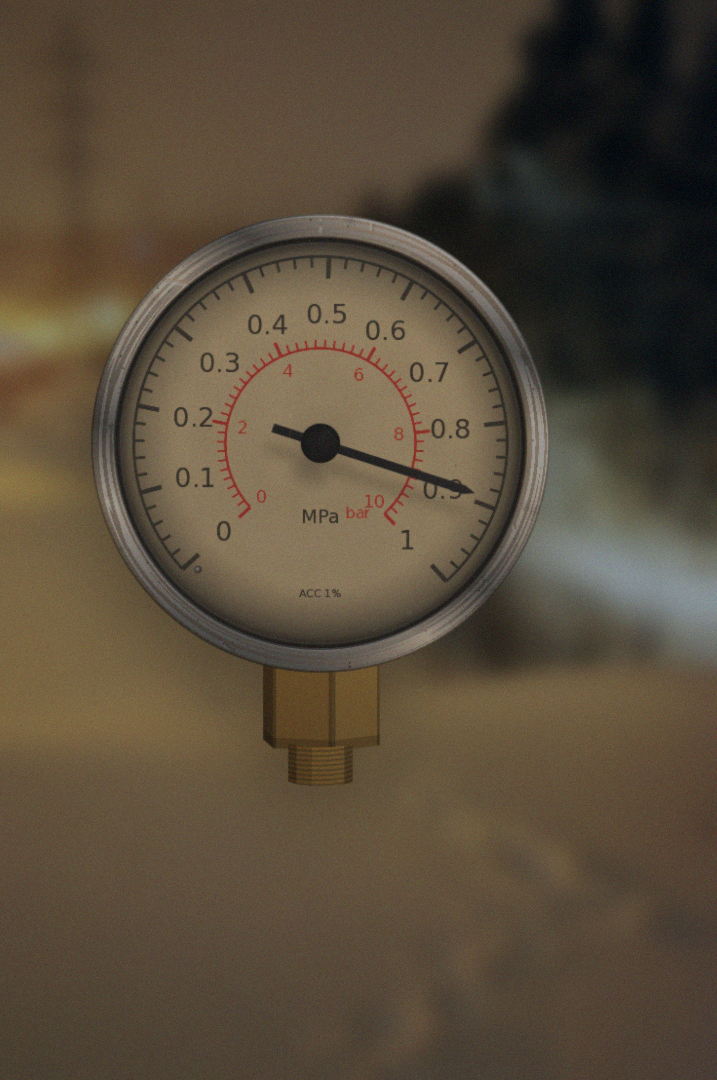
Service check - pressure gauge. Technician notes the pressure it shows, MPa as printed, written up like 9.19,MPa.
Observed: 0.89,MPa
